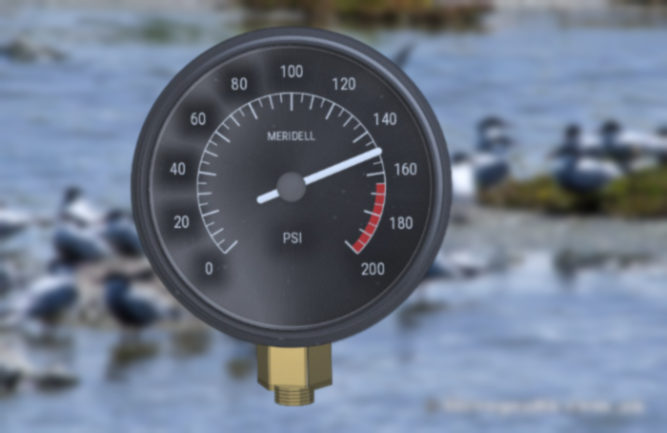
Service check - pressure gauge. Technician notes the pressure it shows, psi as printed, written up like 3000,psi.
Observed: 150,psi
